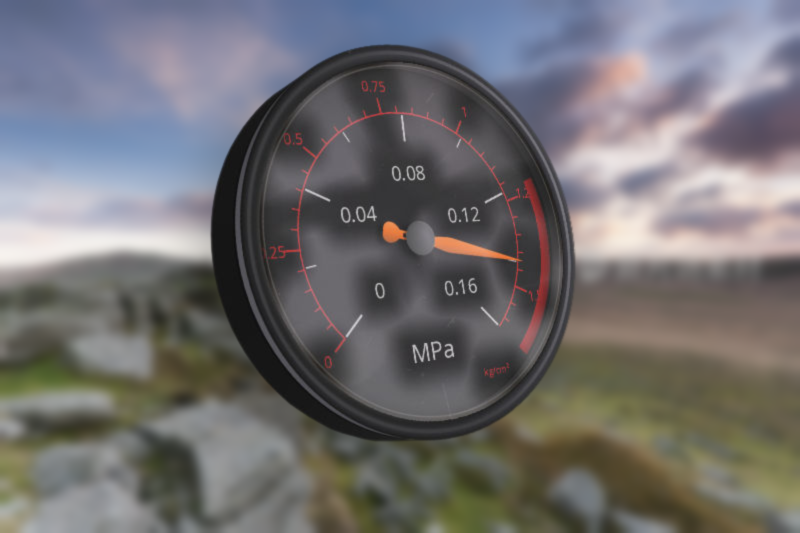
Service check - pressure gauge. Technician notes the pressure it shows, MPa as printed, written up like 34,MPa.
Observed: 0.14,MPa
